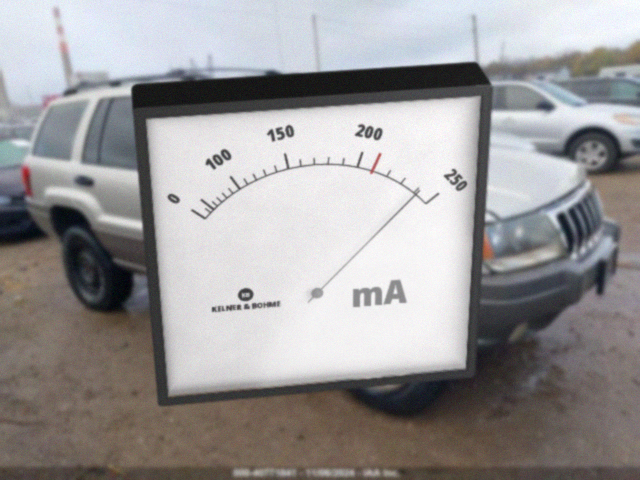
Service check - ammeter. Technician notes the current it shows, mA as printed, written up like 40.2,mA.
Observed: 240,mA
